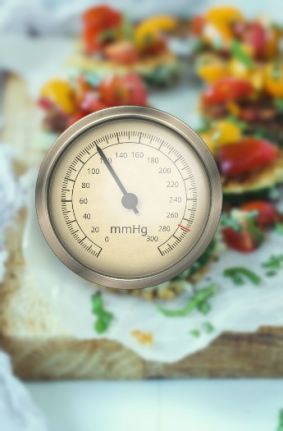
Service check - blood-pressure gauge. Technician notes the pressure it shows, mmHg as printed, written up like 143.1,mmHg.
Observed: 120,mmHg
